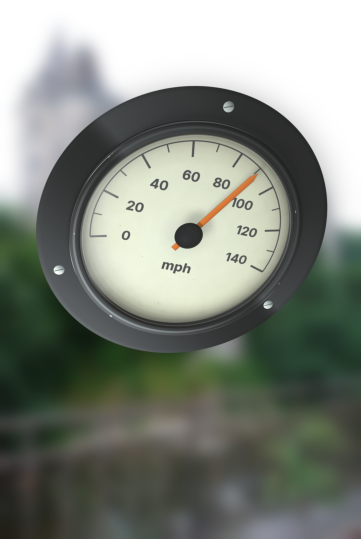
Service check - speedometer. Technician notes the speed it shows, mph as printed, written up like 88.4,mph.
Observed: 90,mph
